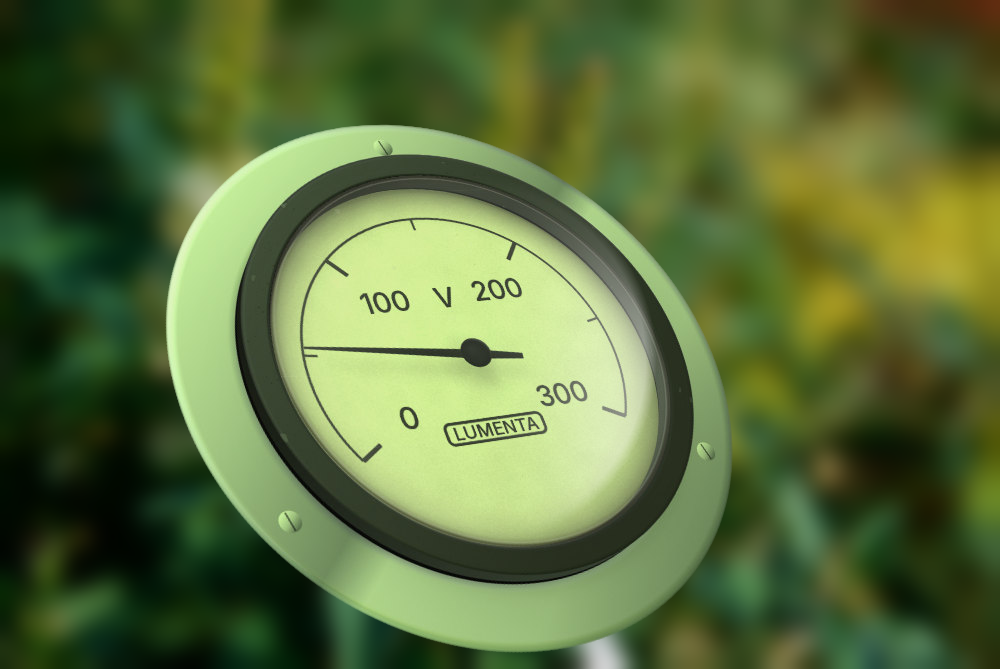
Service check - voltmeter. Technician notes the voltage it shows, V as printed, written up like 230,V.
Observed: 50,V
